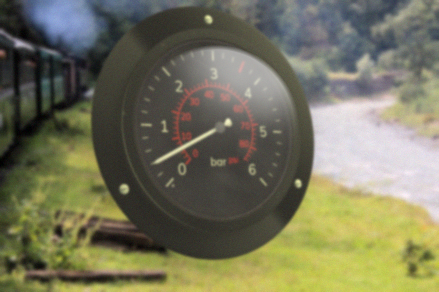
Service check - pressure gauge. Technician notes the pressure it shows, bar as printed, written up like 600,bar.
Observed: 0.4,bar
